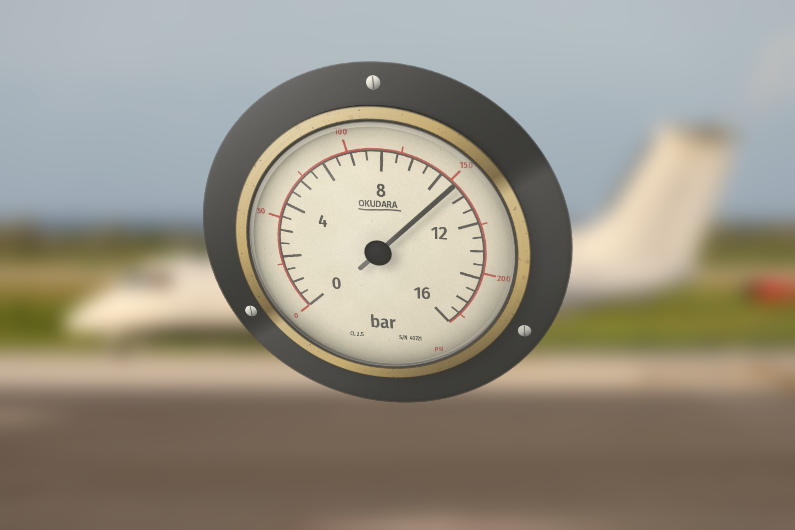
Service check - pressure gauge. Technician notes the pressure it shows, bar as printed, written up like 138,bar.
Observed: 10.5,bar
